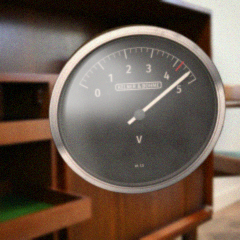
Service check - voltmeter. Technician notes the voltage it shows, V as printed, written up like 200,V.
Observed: 4.6,V
